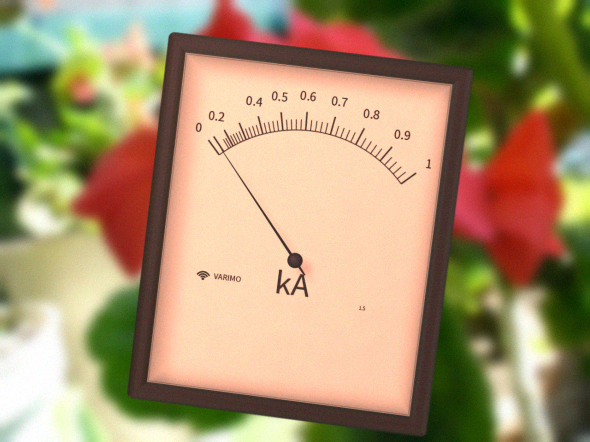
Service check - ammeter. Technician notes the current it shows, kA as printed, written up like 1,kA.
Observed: 0.1,kA
